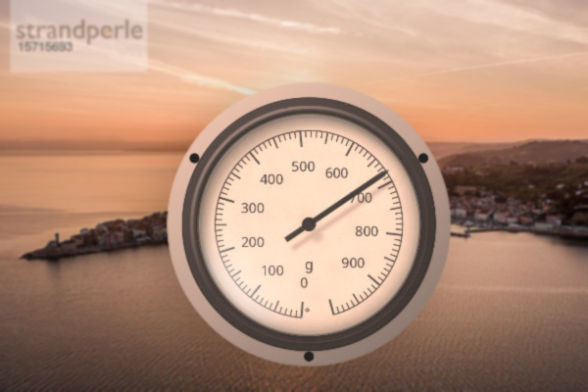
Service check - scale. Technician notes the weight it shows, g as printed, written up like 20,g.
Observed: 680,g
